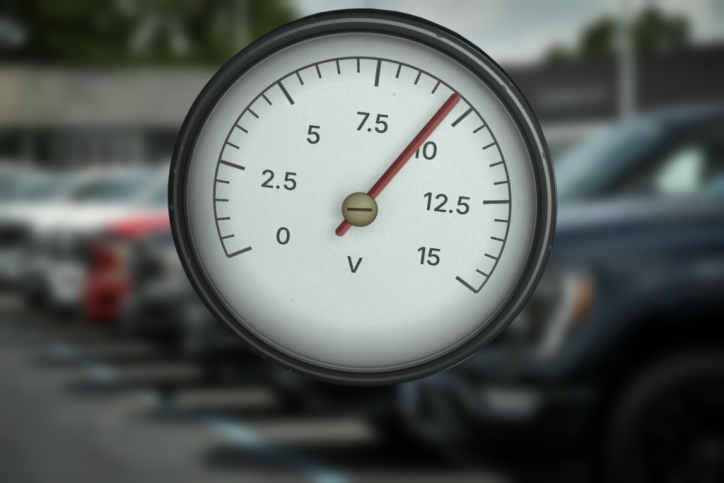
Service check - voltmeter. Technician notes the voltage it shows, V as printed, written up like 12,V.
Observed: 9.5,V
